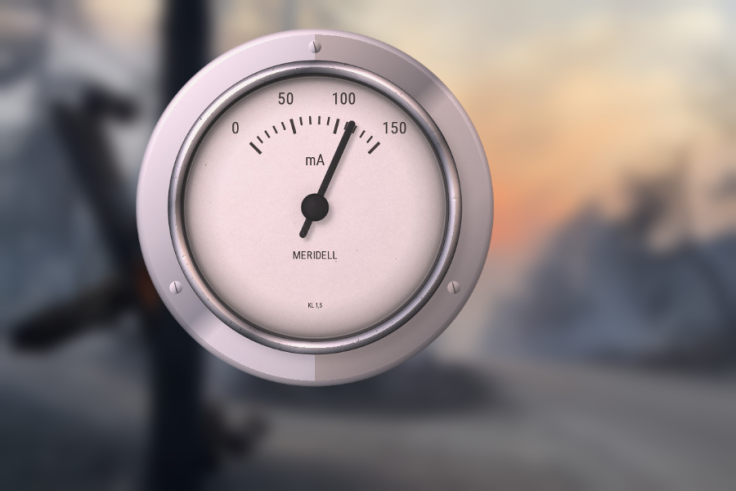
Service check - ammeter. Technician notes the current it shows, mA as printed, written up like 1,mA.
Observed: 115,mA
